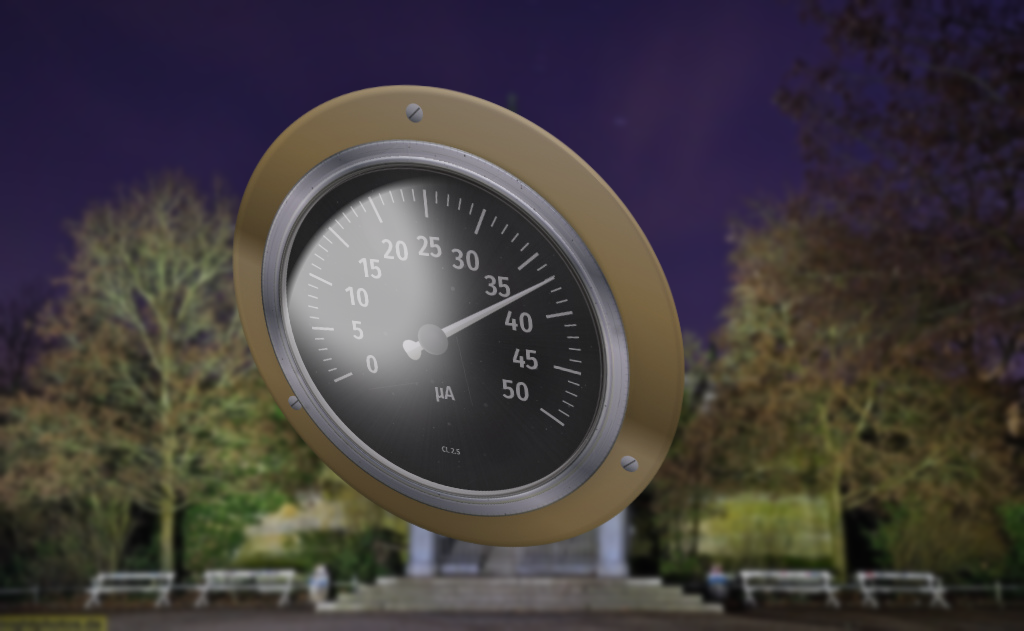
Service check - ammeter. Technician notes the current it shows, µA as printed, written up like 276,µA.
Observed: 37,µA
